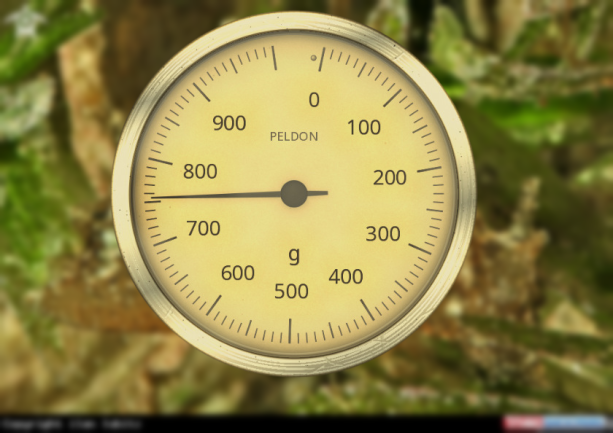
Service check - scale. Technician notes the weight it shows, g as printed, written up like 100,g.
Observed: 755,g
